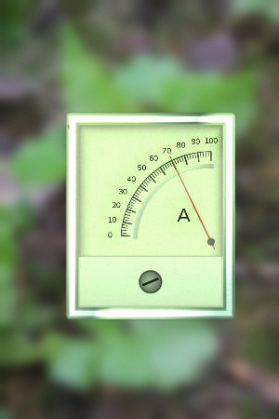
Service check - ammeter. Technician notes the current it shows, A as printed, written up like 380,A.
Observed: 70,A
